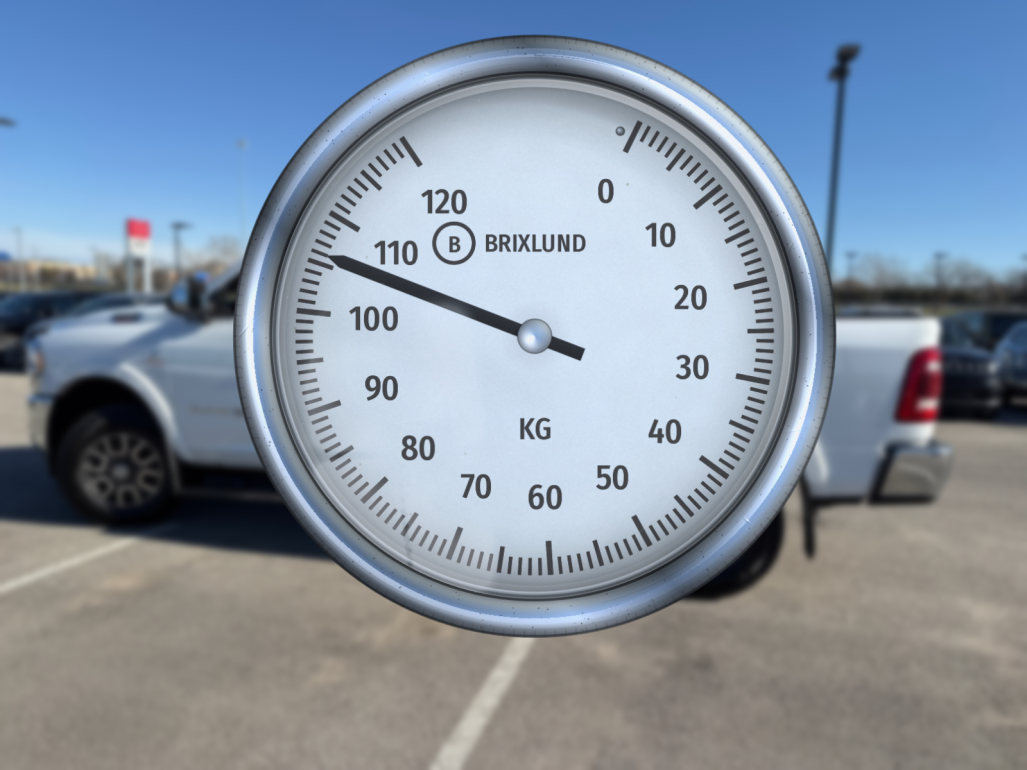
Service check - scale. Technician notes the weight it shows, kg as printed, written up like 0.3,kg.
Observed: 106,kg
